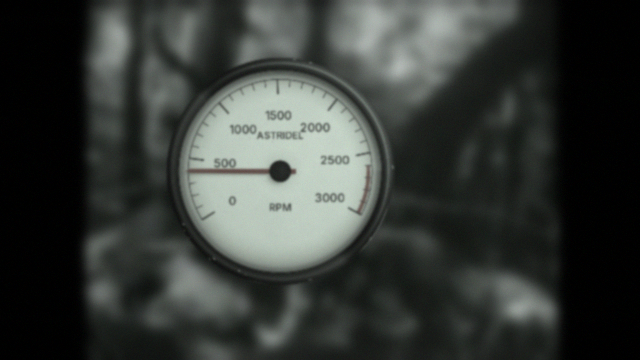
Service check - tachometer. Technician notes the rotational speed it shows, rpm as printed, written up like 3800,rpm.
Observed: 400,rpm
